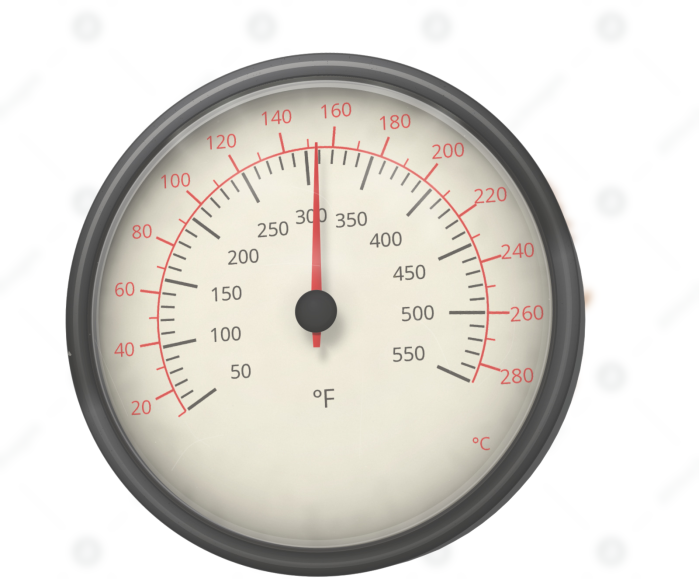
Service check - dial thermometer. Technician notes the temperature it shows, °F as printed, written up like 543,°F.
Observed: 310,°F
